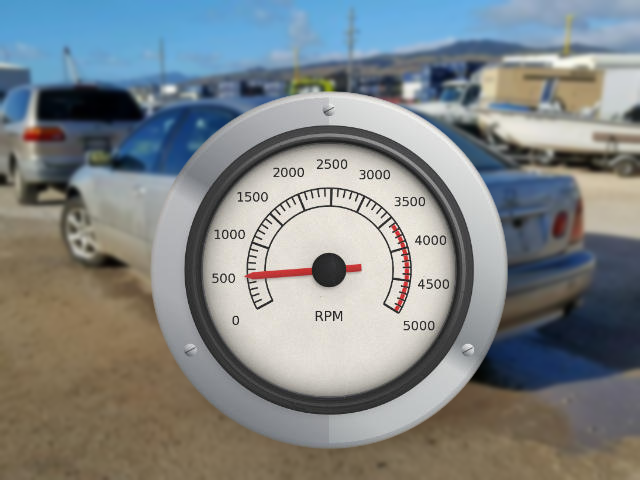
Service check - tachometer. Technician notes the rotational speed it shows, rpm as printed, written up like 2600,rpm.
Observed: 500,rpm
